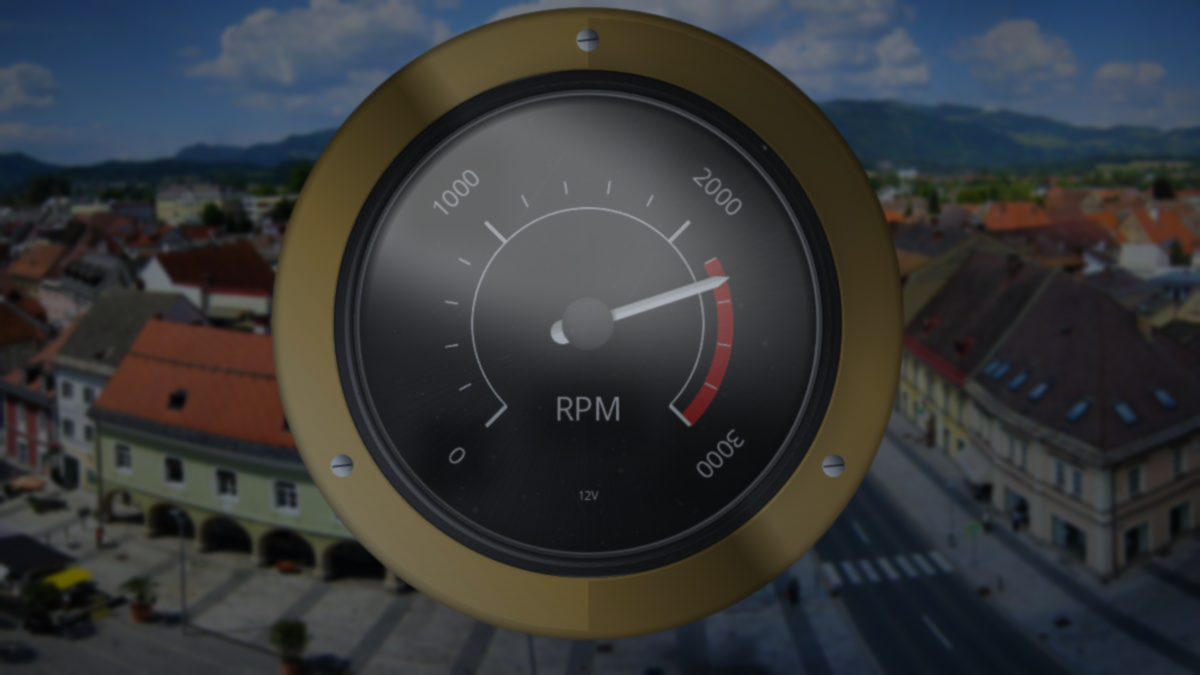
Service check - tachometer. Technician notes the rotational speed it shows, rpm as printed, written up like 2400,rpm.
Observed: 2300,rpm
